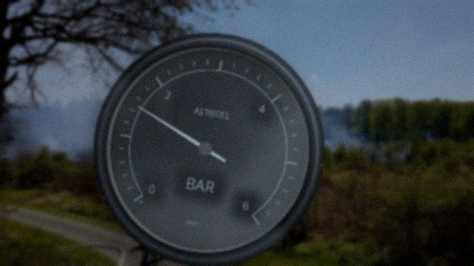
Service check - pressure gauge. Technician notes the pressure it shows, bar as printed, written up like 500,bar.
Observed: 1.5,bar
